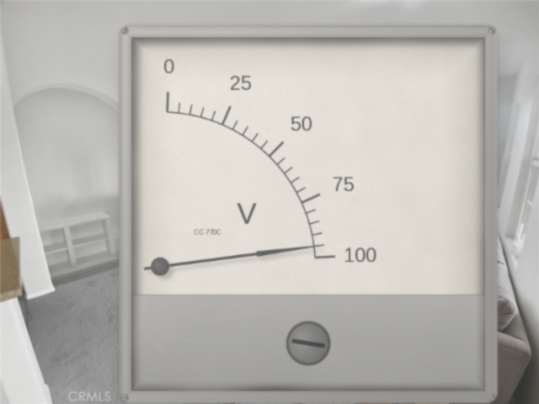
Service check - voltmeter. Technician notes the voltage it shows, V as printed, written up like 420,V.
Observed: 95,V
